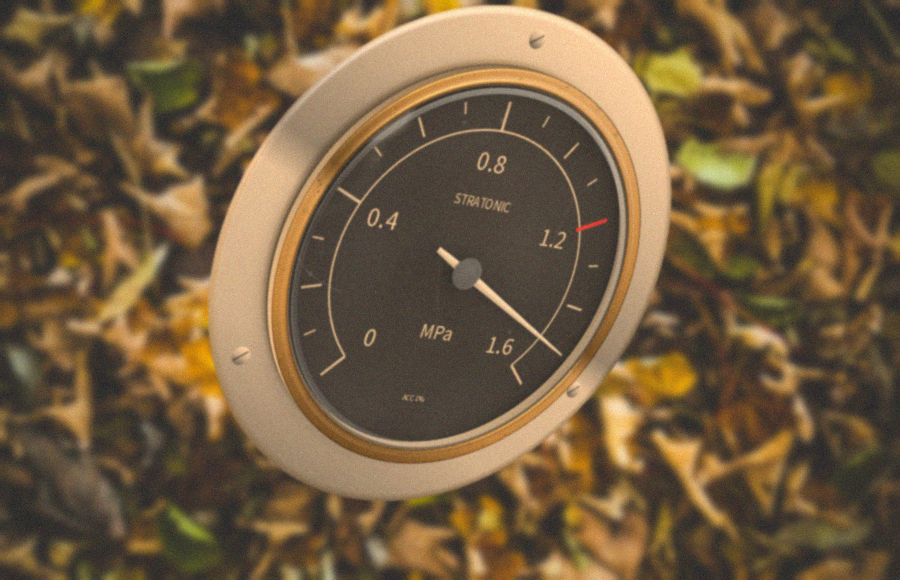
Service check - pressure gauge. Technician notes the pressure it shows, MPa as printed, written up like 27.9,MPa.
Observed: 1.5,MPa
